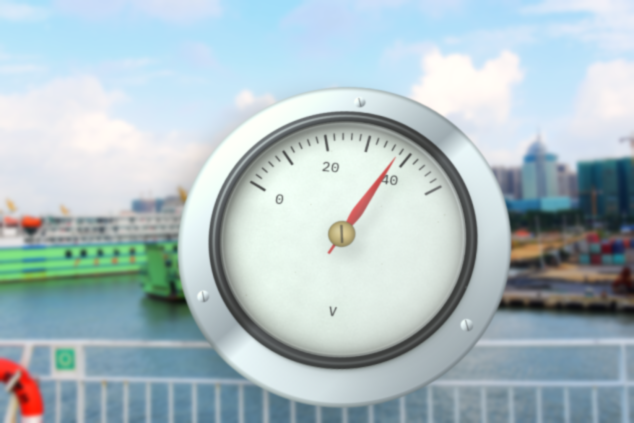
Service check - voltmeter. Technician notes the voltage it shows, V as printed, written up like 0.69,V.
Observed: 38,V
